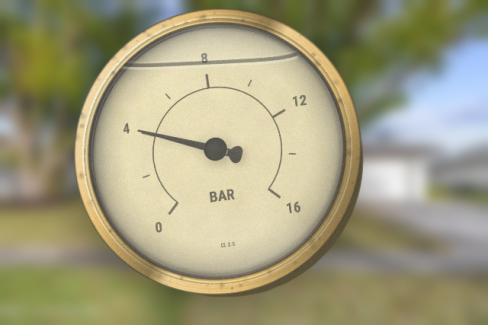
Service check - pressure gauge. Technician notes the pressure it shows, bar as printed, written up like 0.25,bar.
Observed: 4,bar
